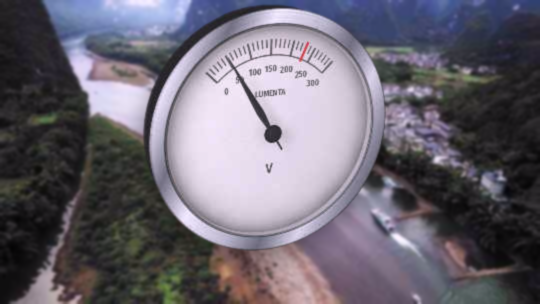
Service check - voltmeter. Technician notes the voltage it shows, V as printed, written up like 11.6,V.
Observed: 50,V
